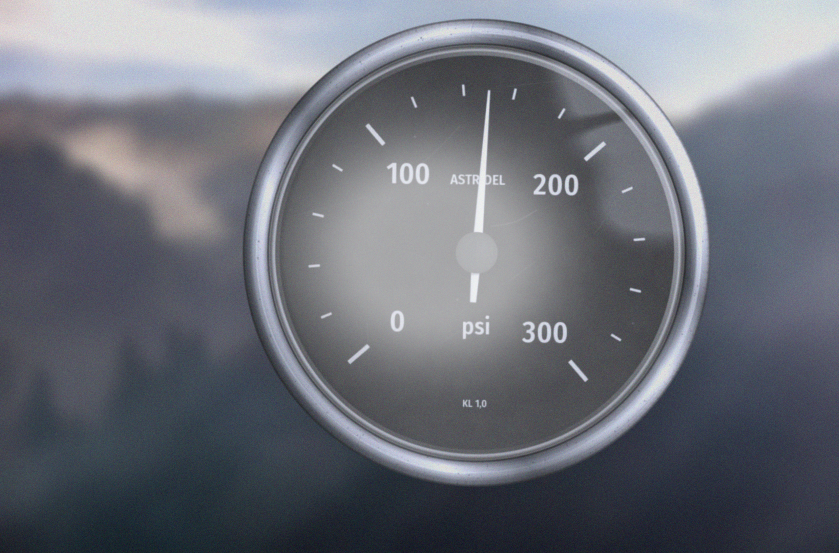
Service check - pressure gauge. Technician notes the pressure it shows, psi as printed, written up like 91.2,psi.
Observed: 150,psi
